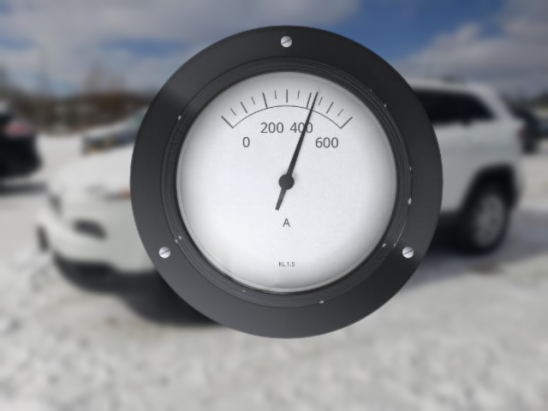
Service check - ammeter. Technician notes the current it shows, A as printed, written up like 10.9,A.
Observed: 425,A
